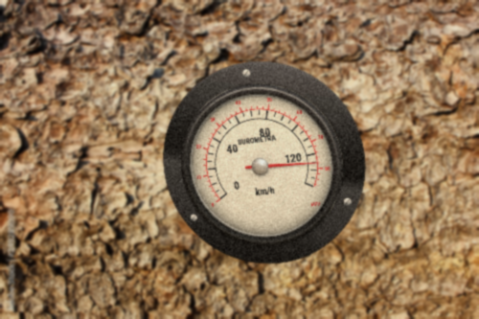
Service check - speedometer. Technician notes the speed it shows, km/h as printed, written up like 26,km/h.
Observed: 125,km/h
